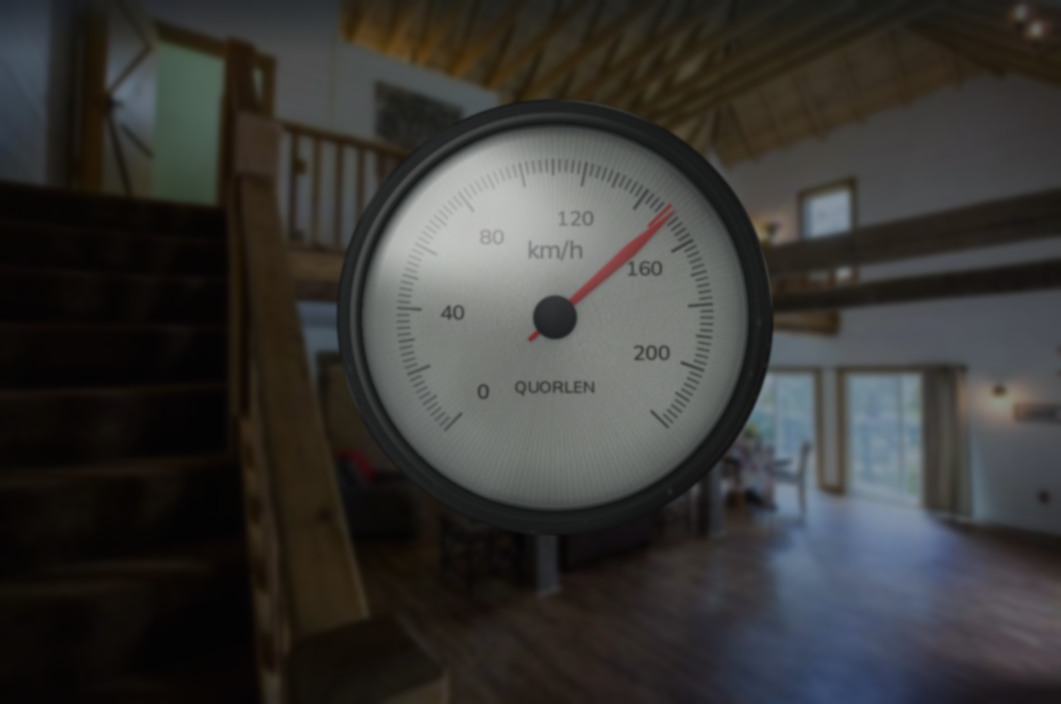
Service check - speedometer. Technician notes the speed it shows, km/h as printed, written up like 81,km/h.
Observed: 150,km/h
